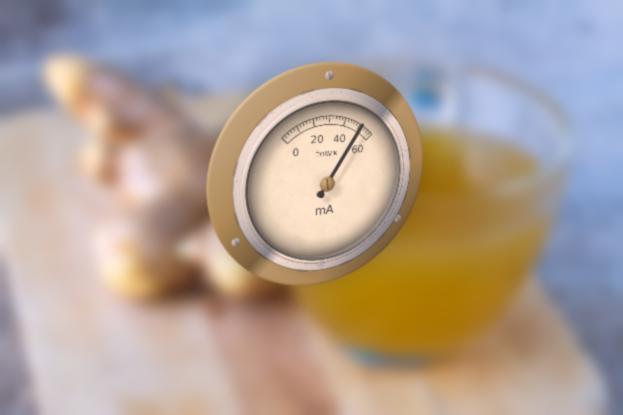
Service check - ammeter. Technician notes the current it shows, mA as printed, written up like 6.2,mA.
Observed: 50,mA
